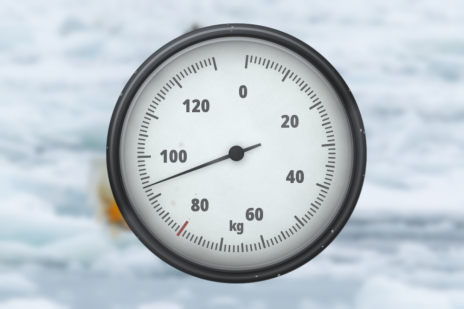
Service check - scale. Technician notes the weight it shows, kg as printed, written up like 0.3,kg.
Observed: 93,kg
